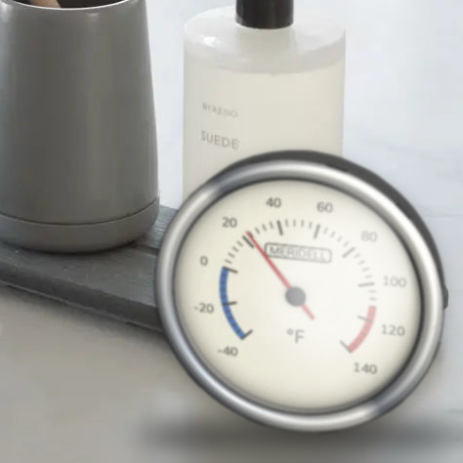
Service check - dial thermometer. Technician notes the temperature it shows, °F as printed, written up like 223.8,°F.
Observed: 24,°F
